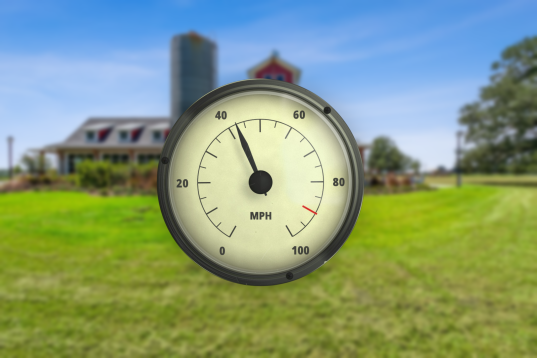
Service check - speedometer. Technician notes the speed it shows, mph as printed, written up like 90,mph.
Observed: 42.5,mph
